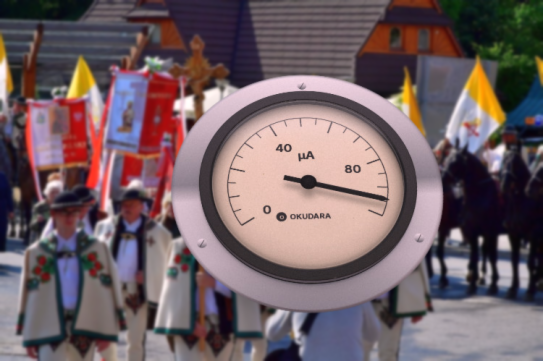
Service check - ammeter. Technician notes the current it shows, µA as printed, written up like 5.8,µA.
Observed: 95,µA
